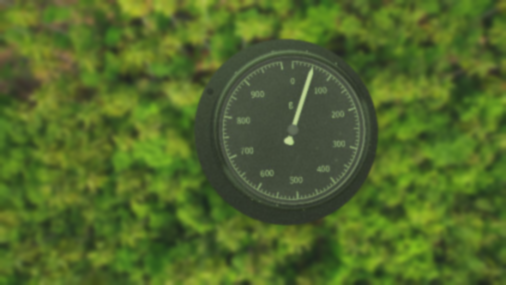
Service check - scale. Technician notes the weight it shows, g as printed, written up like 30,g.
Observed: 50,g
